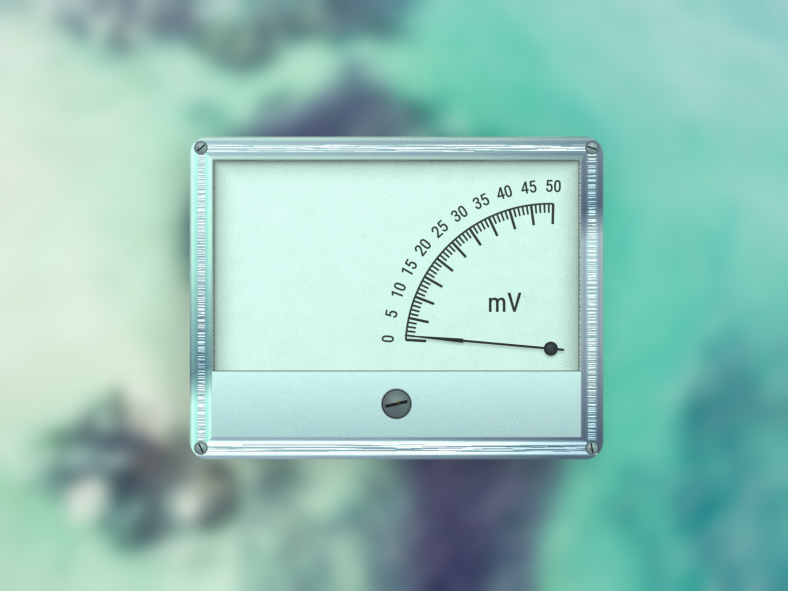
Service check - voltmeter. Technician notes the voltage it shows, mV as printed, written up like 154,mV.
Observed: 1,mV
